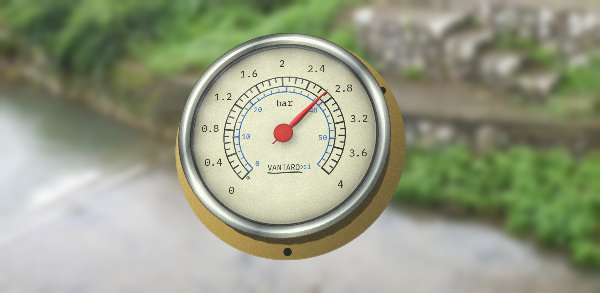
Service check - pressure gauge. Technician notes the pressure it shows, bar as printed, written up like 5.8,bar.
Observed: 2.7,bar
